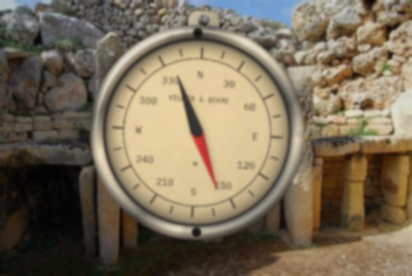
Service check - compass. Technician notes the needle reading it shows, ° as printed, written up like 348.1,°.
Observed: 157.5,°
